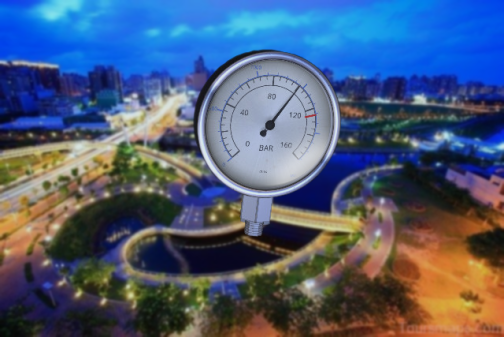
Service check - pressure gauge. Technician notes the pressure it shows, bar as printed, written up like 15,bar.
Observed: 100,bar
